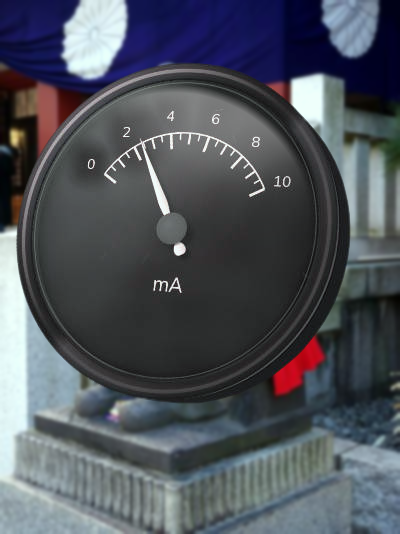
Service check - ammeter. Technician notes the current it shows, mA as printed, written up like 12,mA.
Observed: 2.5,mA
